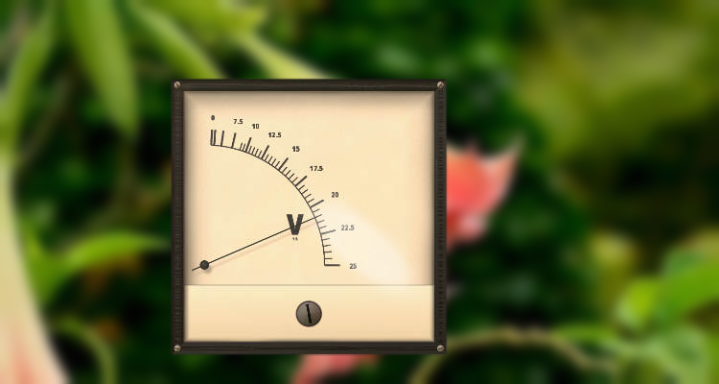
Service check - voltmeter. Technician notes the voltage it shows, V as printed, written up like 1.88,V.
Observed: 21,V
